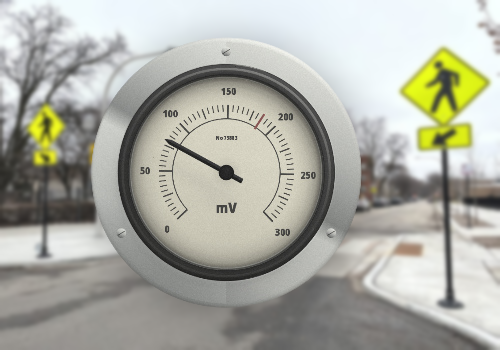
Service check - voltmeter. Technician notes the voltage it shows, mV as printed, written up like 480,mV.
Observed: 80,mV
